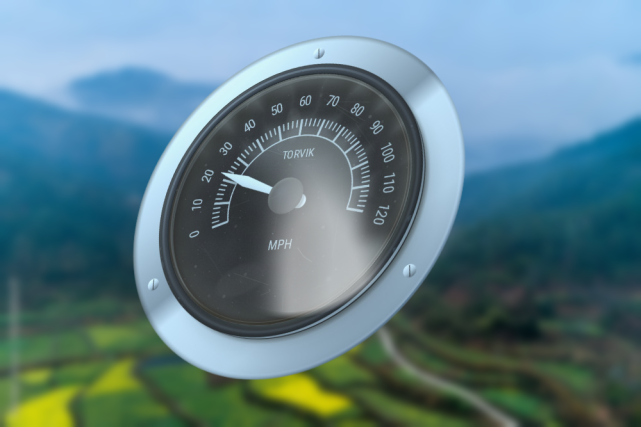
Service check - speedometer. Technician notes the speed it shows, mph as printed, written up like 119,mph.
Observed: 22,mph
